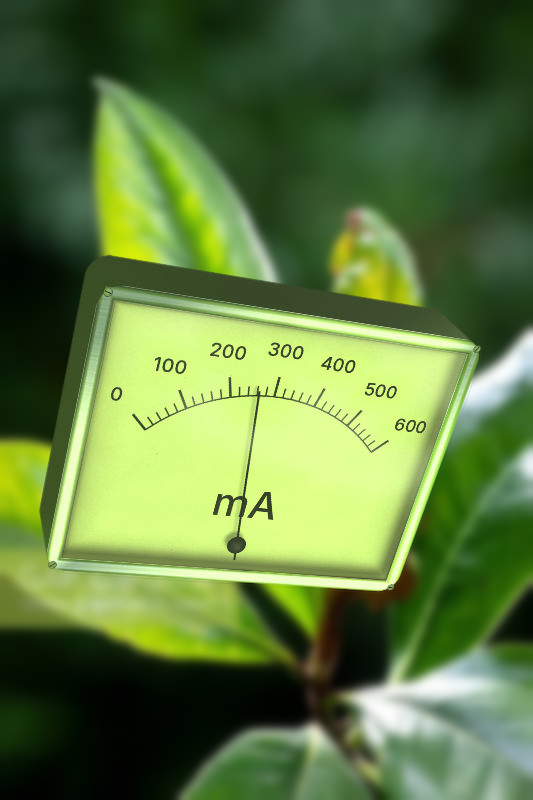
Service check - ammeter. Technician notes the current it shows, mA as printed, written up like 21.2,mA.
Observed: 260,mA
